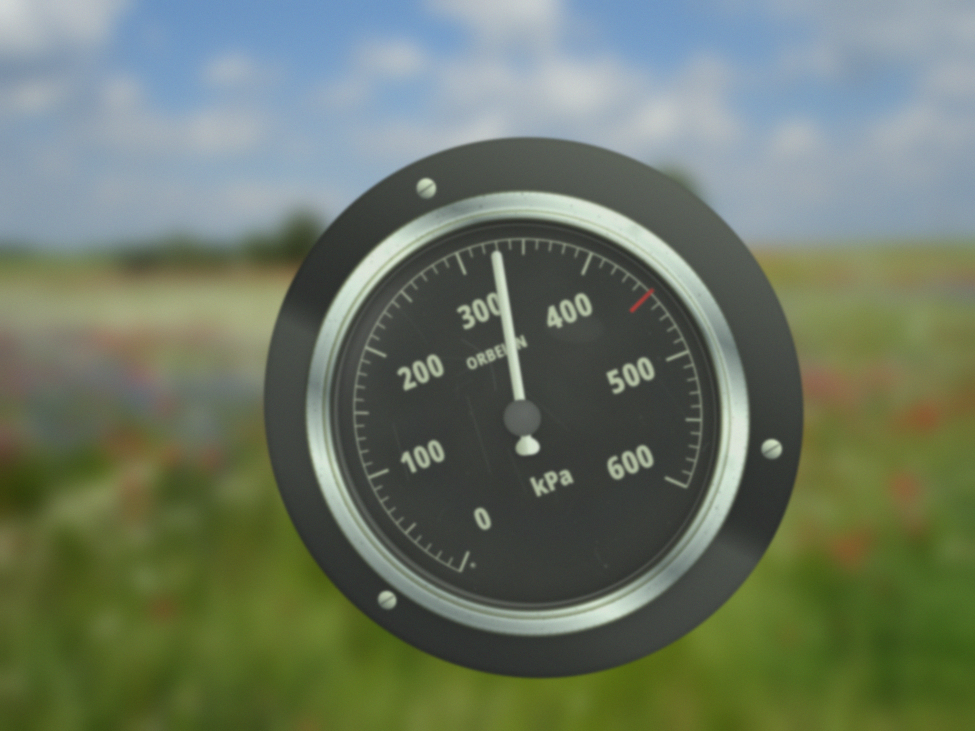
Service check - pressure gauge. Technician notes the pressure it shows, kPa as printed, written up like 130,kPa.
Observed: 330,kPa
